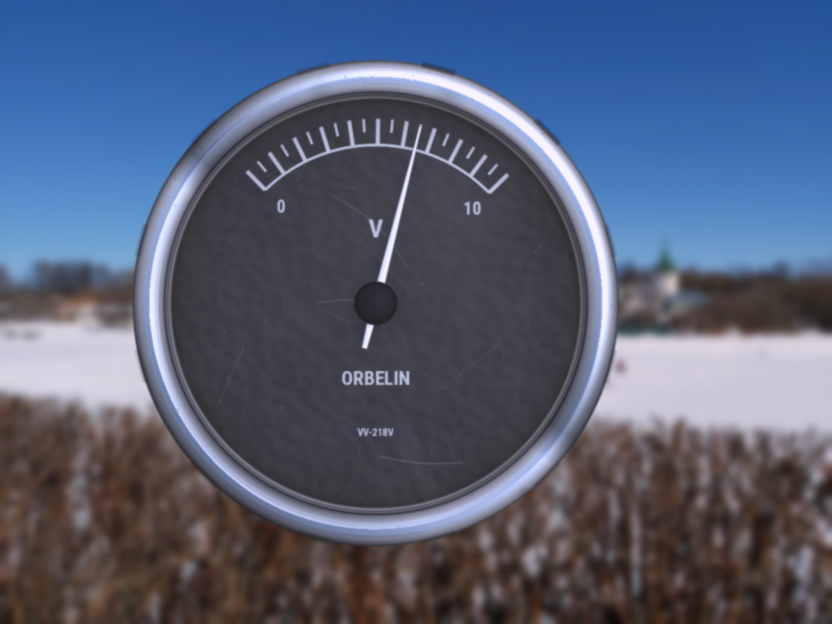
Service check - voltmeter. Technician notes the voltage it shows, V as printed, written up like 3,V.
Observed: 6.5,V
